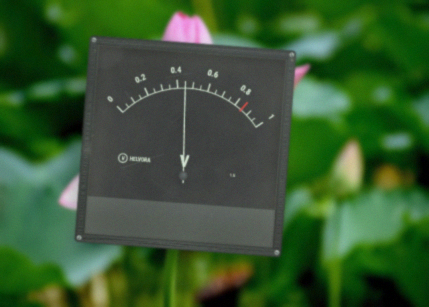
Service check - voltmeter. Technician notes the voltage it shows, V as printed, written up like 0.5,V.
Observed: 0.45,V
